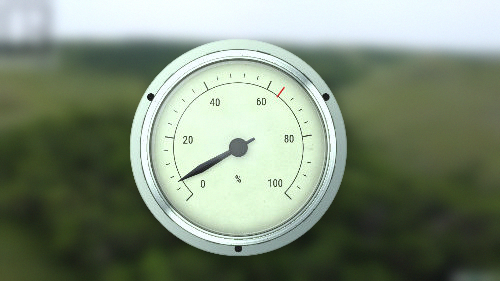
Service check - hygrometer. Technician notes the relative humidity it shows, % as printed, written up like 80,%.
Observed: 6,%
